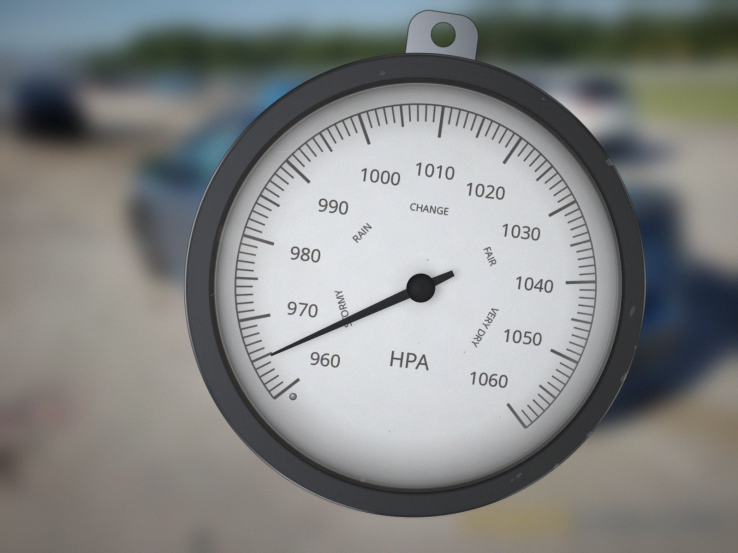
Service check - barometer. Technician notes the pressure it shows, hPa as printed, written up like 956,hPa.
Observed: 965,hPa
